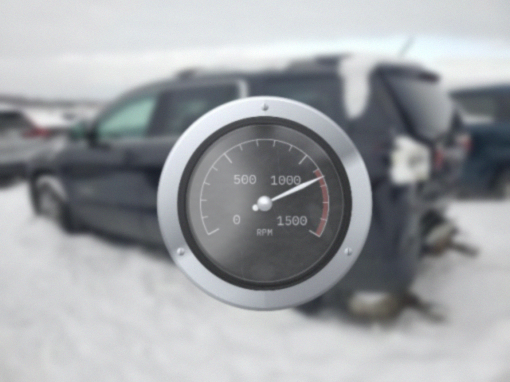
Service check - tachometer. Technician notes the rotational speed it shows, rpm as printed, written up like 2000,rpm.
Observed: 1150,rpm
